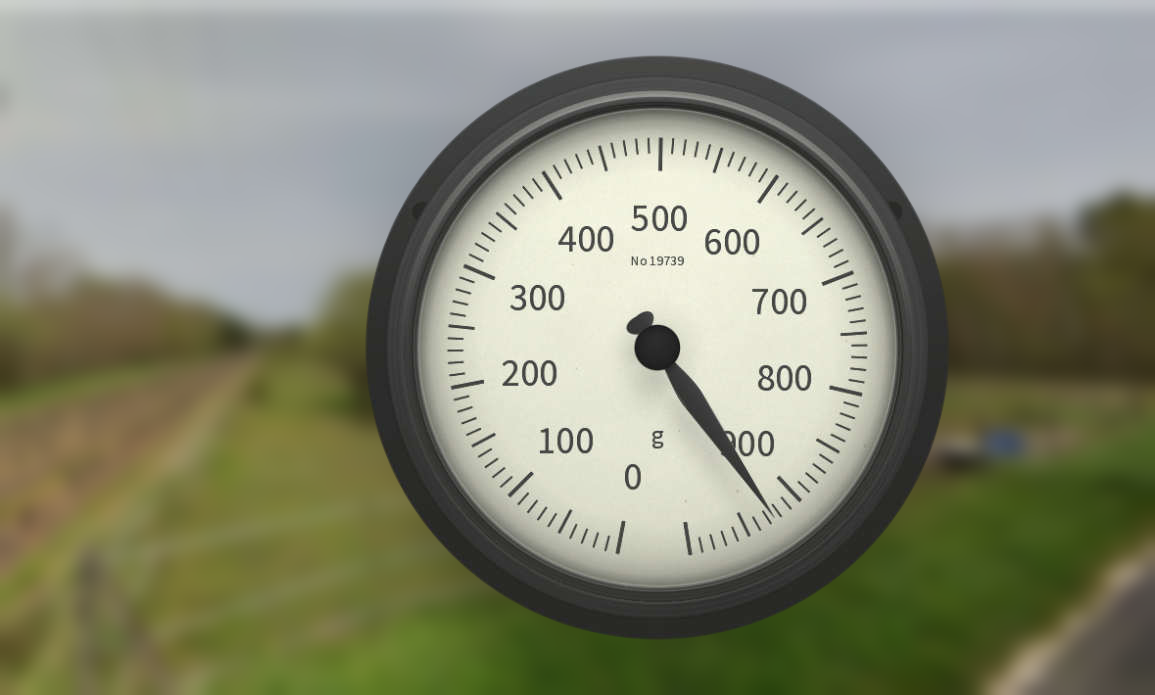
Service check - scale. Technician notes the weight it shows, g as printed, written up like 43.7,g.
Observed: 925,g
